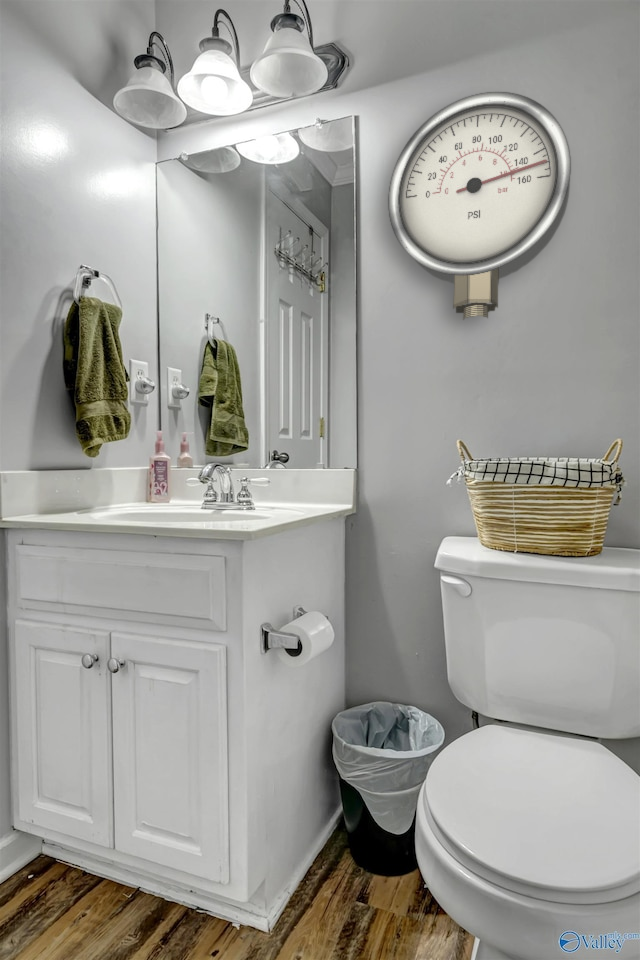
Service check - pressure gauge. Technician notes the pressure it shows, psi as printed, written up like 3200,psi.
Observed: 150,psi
